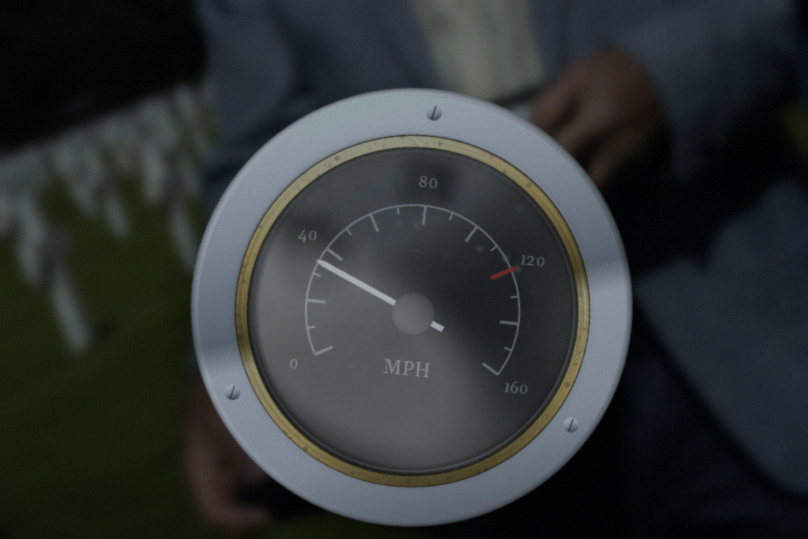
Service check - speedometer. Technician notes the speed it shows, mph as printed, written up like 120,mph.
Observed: 35,mph
